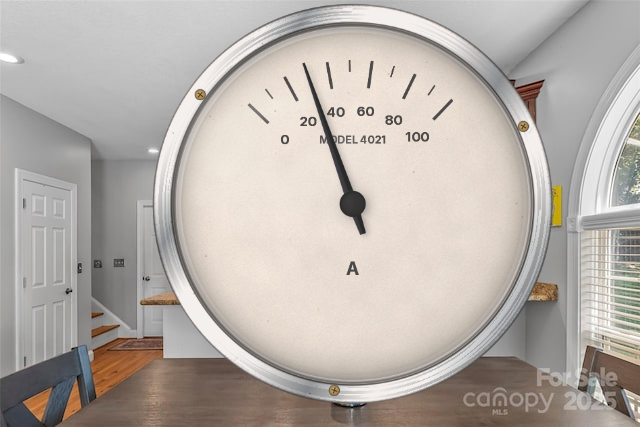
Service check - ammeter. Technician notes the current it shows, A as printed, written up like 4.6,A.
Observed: 30,A
